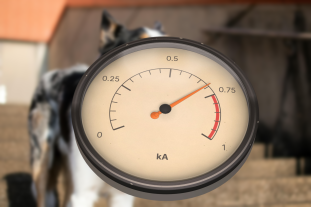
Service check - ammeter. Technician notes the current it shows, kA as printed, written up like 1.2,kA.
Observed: 0.7,kA
